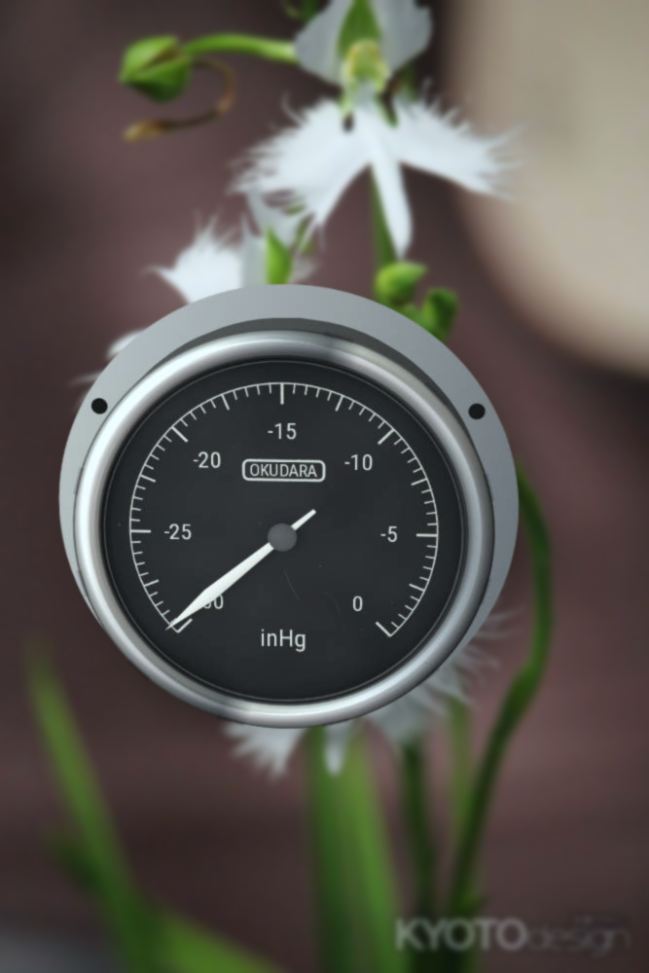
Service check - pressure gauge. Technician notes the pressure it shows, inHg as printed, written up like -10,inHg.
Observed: -29.5,inHg
